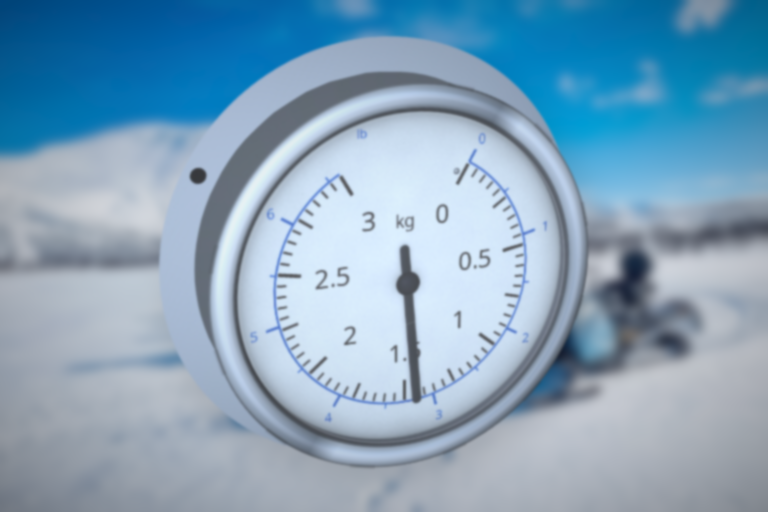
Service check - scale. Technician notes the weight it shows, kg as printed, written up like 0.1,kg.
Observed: 1.45,kg
